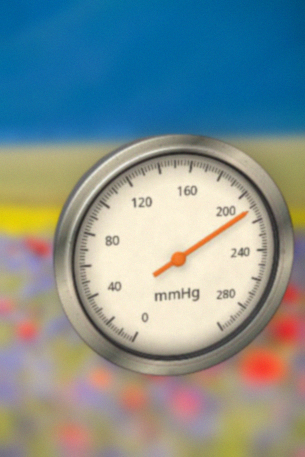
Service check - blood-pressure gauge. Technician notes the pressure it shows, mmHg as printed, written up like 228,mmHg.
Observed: 210,mmHg
